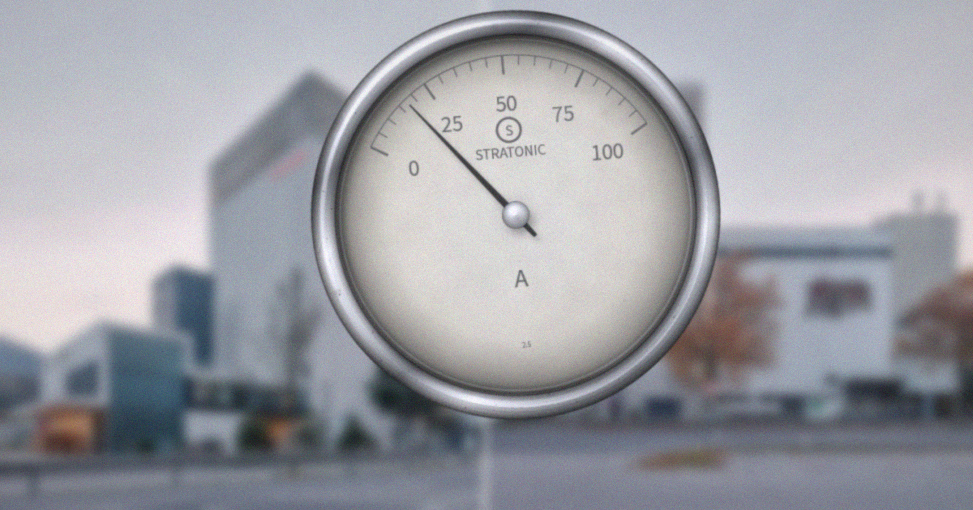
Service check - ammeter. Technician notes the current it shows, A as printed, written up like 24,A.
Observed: 17.5,A
